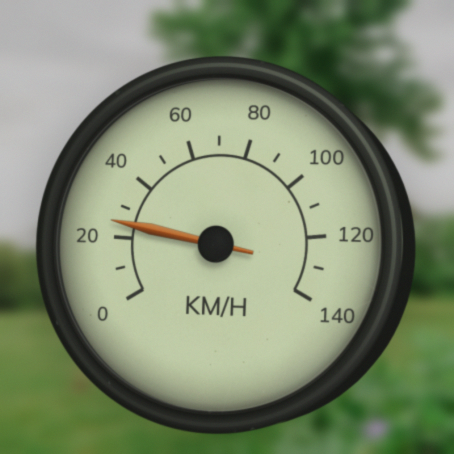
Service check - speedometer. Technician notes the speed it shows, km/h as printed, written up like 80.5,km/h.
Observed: 25,km/h
